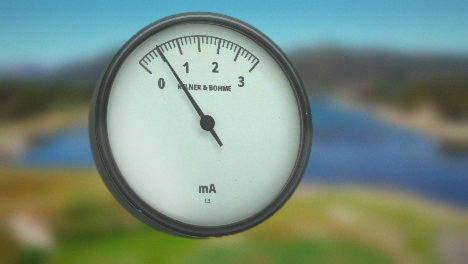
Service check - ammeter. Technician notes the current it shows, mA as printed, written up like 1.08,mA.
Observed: 0.5,mA
